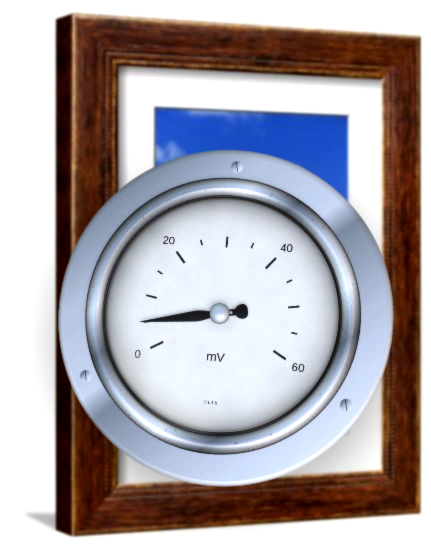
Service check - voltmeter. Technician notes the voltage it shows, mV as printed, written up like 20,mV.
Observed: 5,mV
